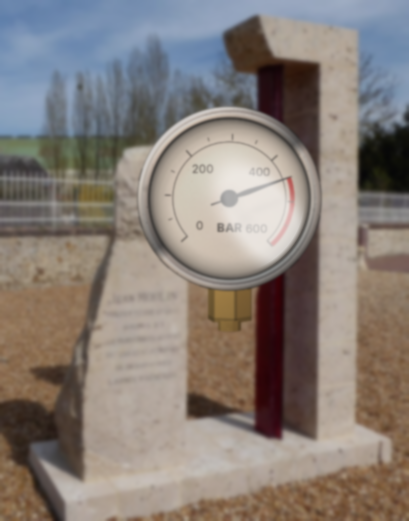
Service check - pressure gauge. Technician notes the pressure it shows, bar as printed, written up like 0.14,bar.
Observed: 450,bar
